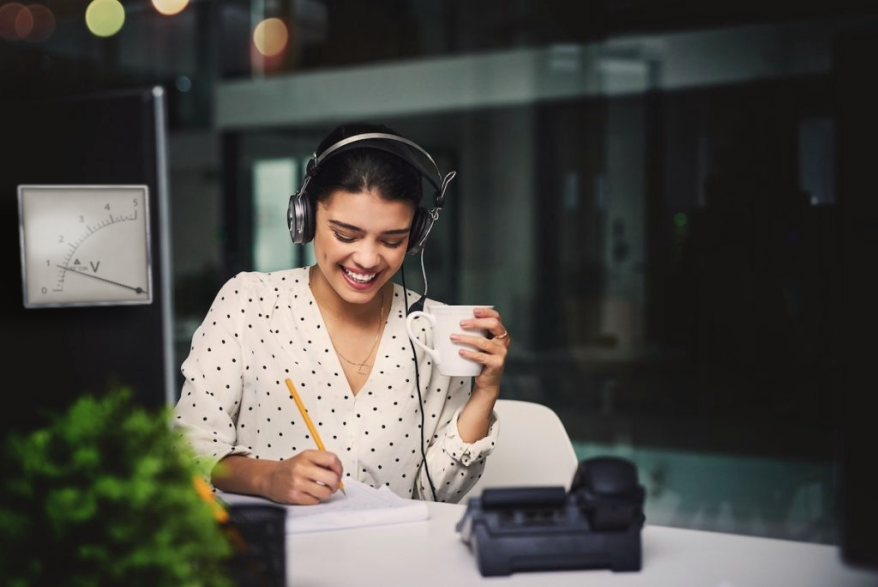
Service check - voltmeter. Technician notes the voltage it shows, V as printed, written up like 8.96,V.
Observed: 1,V
